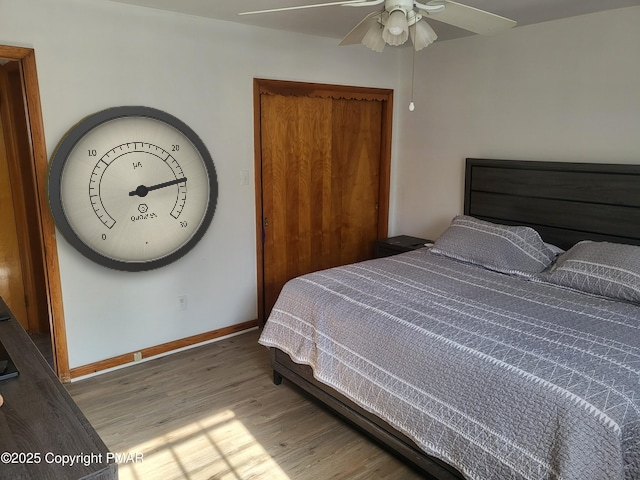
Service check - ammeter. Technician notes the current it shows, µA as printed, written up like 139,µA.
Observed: 24,µA
